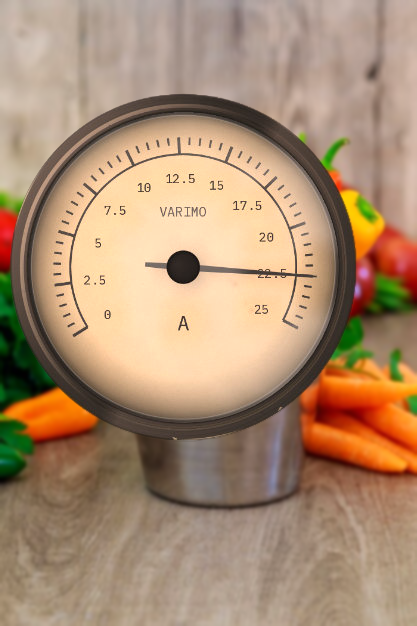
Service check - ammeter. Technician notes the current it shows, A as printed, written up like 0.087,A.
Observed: 22.5,A
